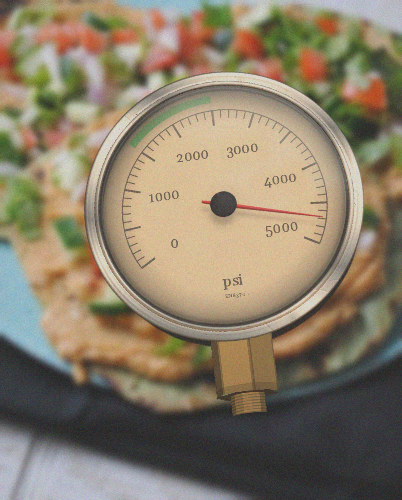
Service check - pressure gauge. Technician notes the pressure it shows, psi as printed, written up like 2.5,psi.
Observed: 4700,psi
